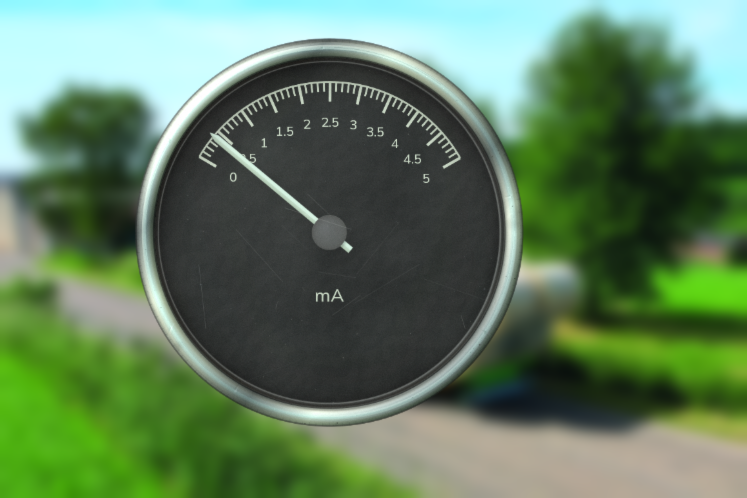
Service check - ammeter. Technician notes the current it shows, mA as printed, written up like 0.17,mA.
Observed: 0.4,mA
